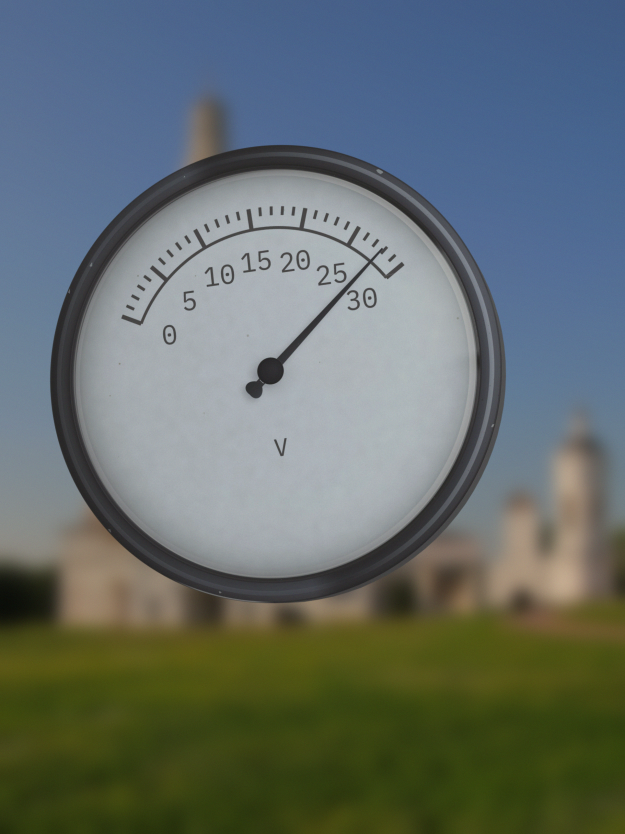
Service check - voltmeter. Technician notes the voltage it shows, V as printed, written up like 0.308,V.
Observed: 28,V
